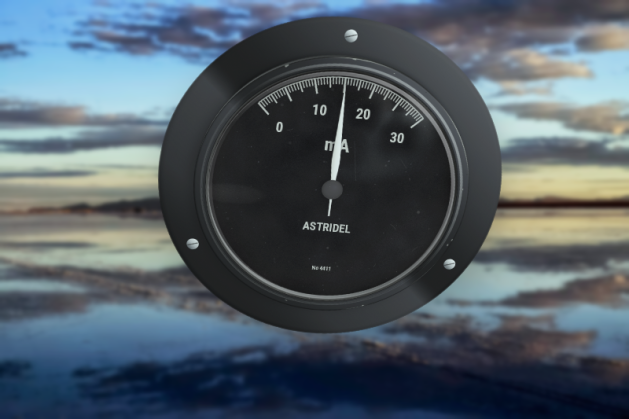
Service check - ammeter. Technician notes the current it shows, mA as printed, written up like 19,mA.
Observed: 15,mA
